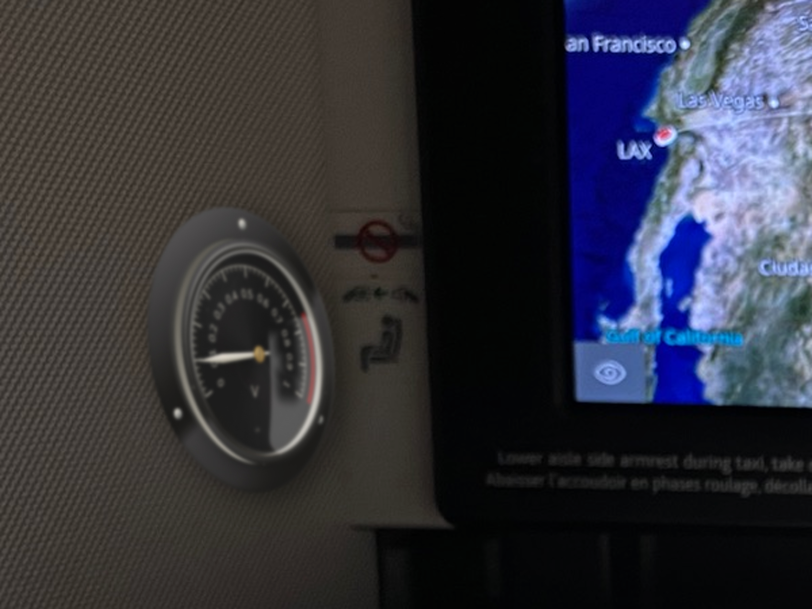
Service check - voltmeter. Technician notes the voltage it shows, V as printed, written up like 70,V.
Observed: 0.1,V
